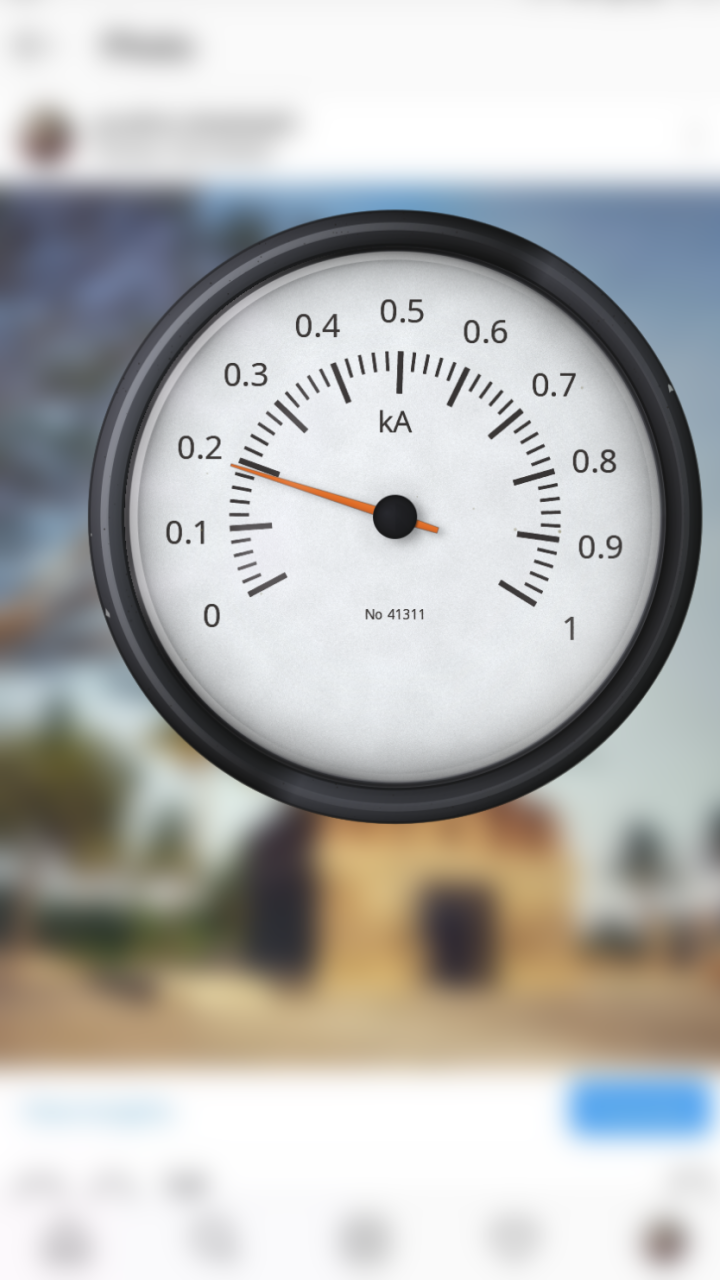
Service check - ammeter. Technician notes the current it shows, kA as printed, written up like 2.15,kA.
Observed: 0.19,kA
